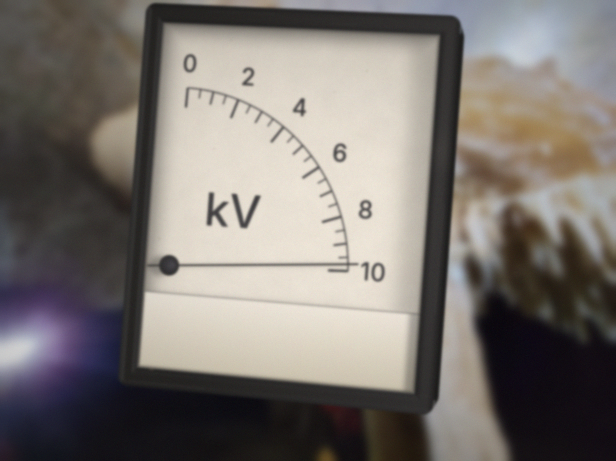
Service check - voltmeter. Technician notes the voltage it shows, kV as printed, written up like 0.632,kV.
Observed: 9.75,kV
